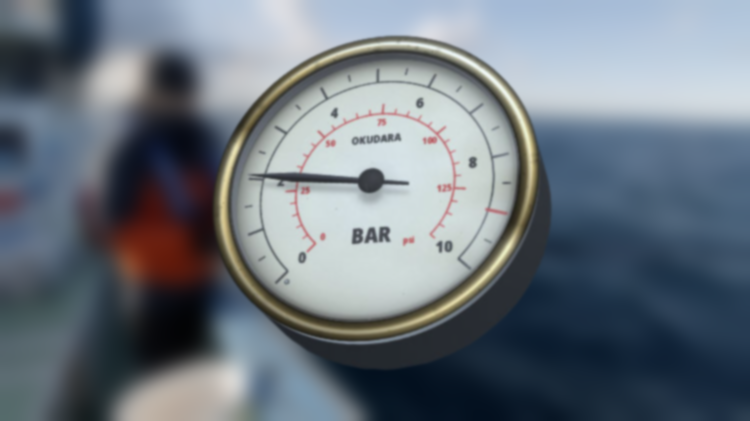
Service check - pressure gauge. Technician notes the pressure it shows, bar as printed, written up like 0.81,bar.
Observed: 2,bar
